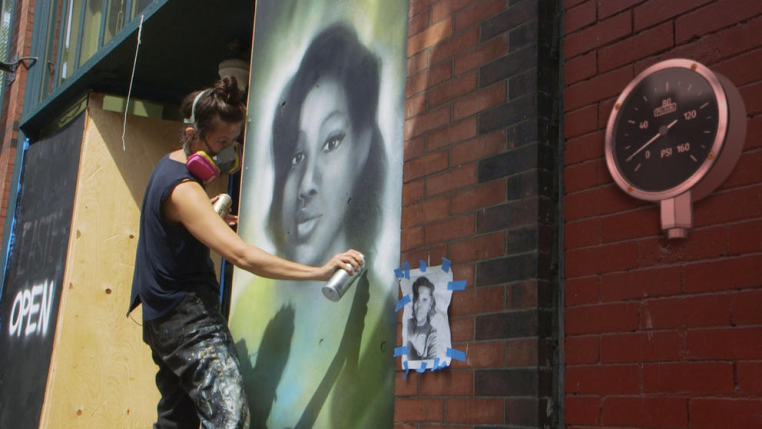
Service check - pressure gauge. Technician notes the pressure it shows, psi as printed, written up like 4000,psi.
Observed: 10,psi
